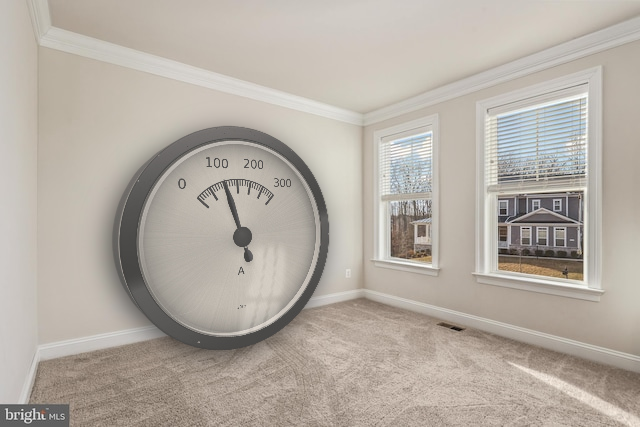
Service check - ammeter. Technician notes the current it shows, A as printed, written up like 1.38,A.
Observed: 100,A
